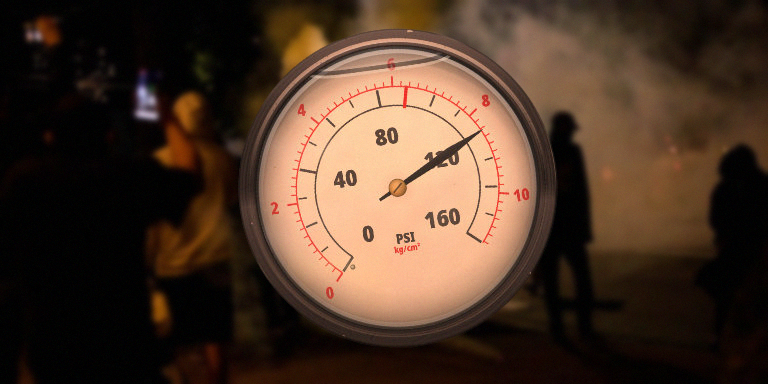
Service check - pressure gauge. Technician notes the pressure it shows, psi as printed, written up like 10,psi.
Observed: 120,psi
